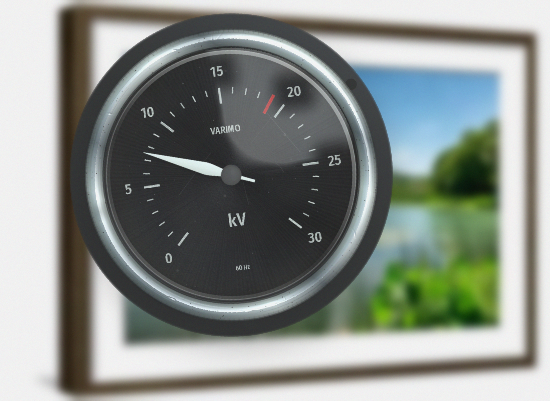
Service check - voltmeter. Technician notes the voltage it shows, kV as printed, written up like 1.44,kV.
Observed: 7.5,kV
